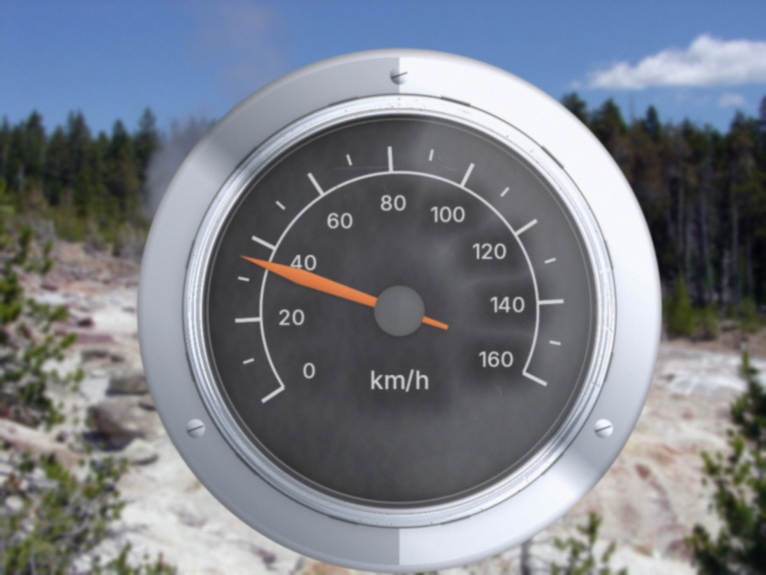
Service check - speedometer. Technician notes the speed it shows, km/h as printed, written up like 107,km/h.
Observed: 35,km/h
